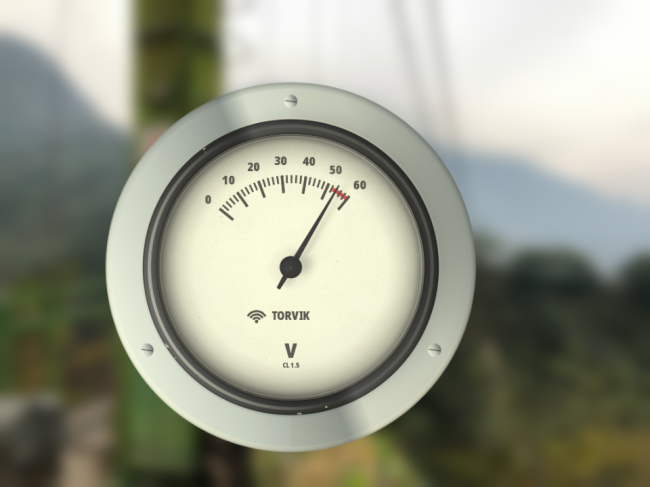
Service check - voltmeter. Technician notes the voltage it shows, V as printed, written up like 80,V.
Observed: 54,V
